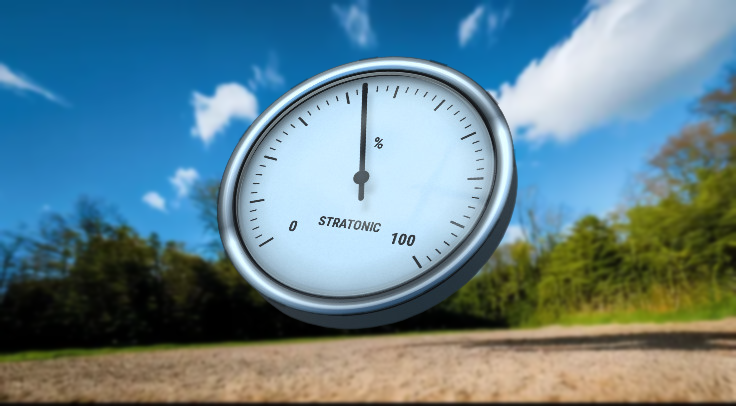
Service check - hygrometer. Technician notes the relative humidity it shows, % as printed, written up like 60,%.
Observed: 44,%
